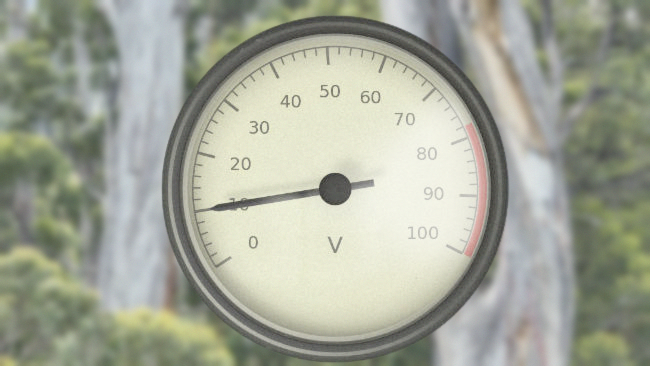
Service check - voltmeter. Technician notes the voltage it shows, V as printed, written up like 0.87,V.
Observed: 10,V
